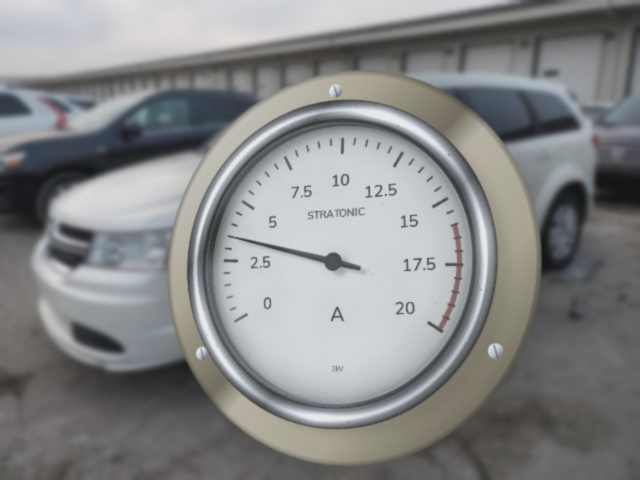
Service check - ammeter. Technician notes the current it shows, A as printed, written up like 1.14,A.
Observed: 3.5,A
